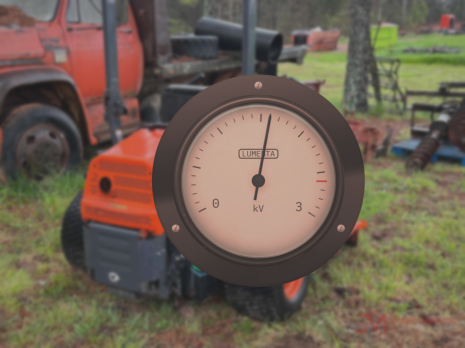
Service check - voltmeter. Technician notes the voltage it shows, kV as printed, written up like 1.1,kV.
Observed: 1.6,kV
